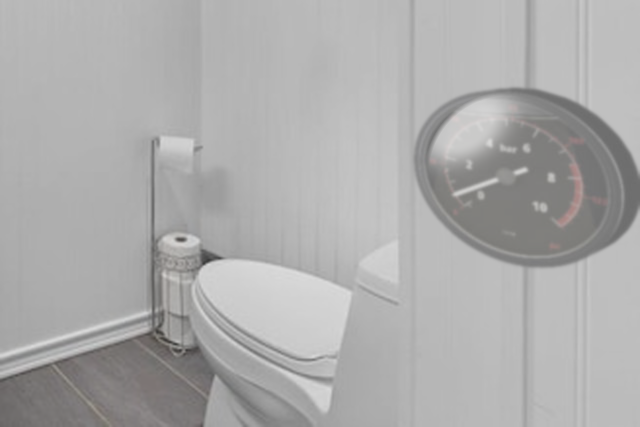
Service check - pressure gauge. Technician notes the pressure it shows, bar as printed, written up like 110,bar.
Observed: 0.5,bar
